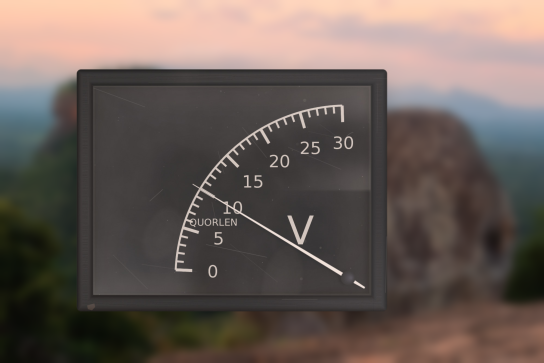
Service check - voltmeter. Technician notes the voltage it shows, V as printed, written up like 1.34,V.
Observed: 10,V
